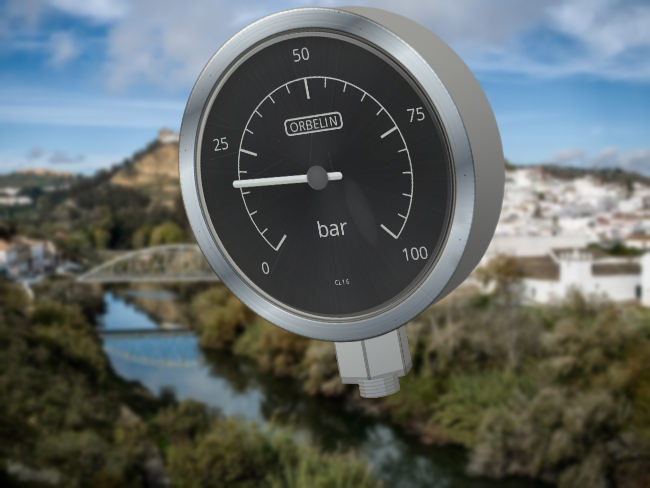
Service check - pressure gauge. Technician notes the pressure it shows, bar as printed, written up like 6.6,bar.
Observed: 17.5,bar
